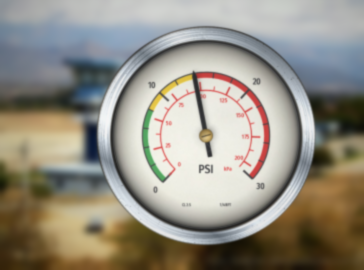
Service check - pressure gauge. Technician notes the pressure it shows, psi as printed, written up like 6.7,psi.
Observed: 14,psi
